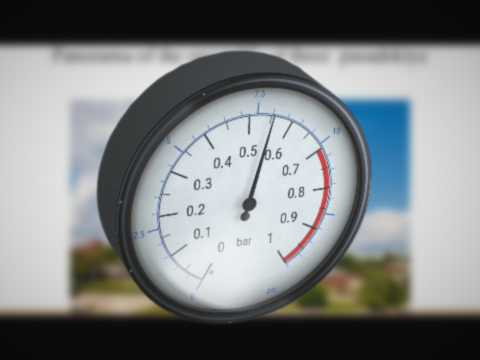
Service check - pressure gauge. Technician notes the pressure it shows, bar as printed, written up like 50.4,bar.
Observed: 0.55,bar
